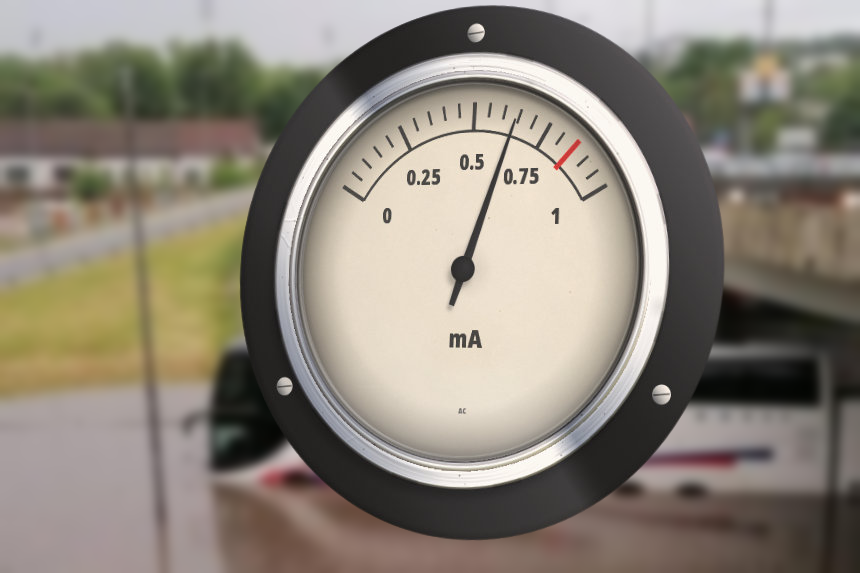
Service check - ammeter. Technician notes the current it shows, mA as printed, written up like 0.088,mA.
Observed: 0.65,mA
